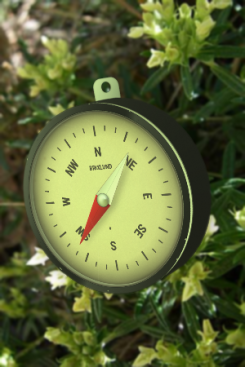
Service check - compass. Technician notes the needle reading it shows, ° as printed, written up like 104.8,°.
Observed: 220,°
